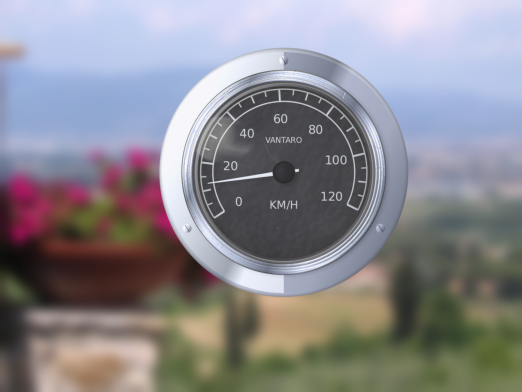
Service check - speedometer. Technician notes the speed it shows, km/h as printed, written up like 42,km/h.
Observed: 12.5,km/h
